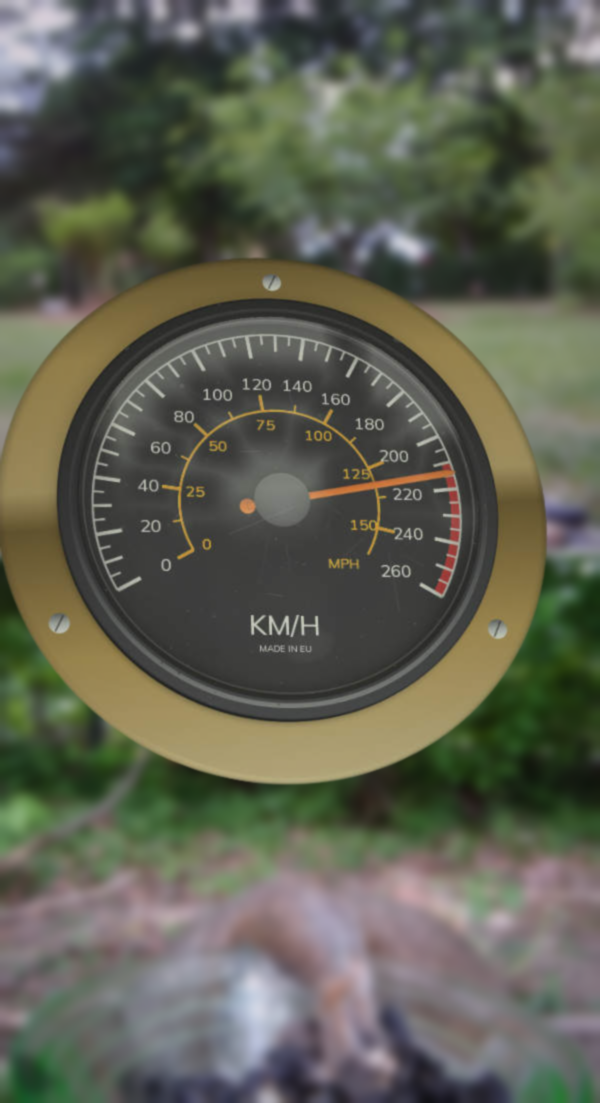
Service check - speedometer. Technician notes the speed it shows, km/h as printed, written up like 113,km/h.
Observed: 215,km/h
